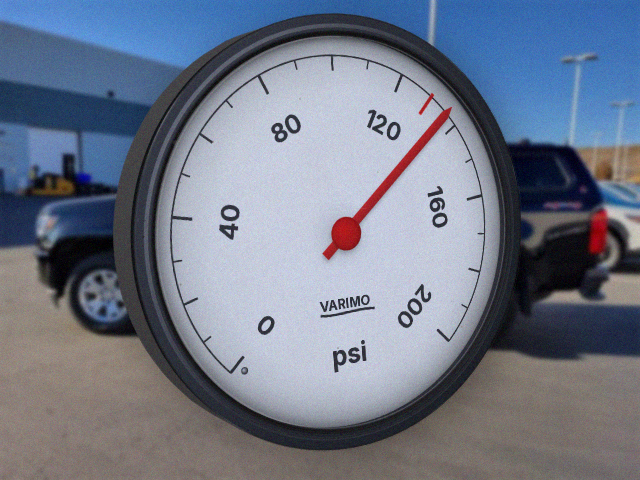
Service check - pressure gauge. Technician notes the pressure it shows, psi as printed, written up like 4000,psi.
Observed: 135,psi
